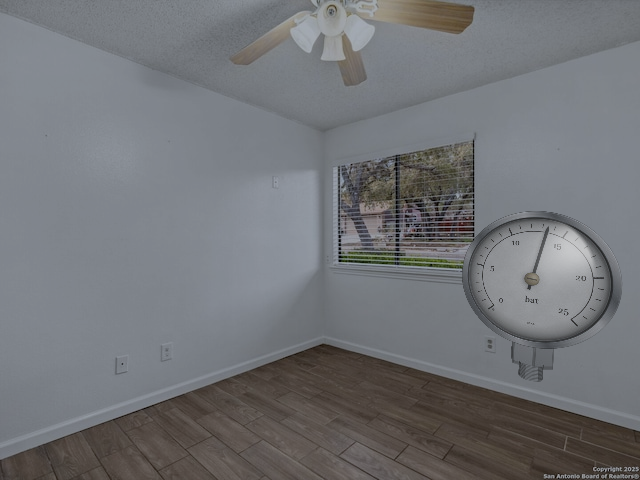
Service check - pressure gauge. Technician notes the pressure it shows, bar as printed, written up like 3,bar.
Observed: 13.5,bar
